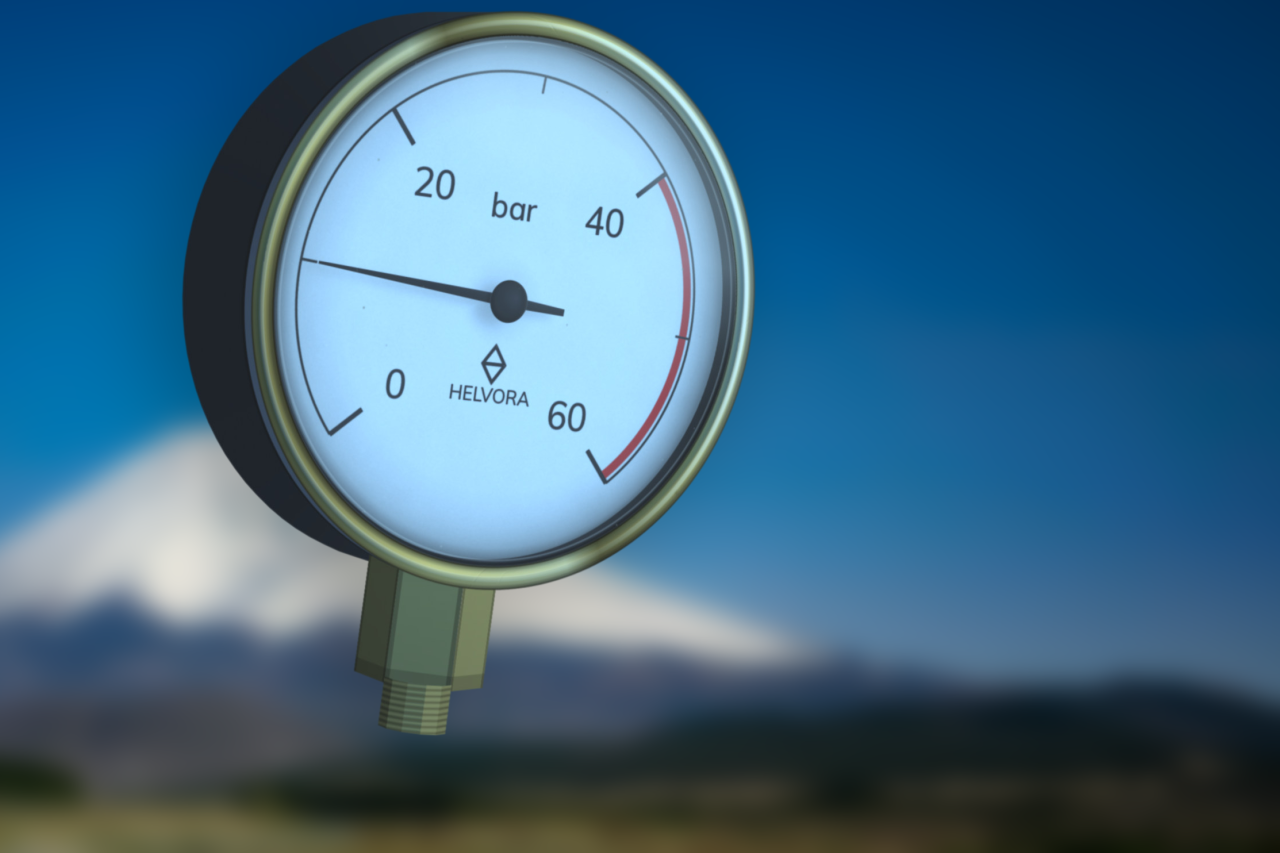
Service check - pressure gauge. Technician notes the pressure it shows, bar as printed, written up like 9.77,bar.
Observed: 10,bar
